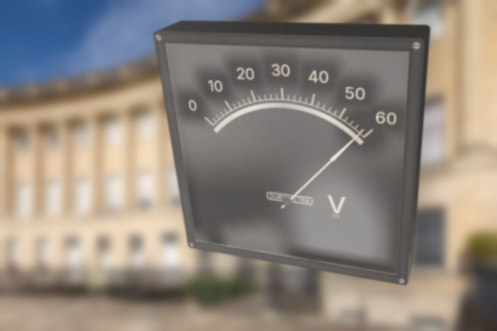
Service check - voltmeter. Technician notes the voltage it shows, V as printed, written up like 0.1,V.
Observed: 58,V
